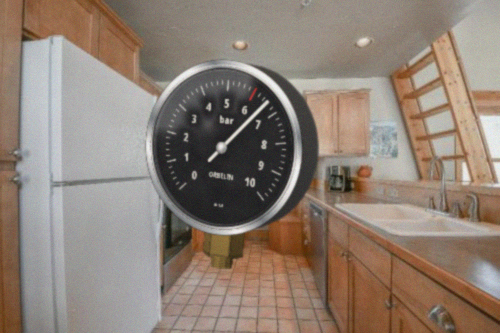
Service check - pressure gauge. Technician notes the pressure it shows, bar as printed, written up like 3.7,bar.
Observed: 6.6,bar
